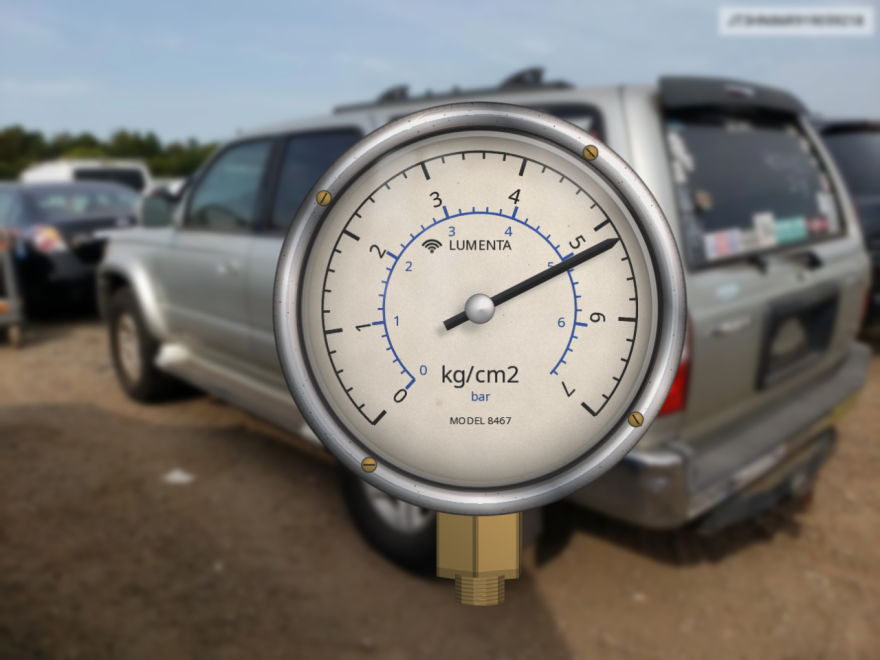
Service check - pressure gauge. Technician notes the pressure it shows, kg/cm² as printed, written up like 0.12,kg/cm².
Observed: 5.2,kg/cm²
